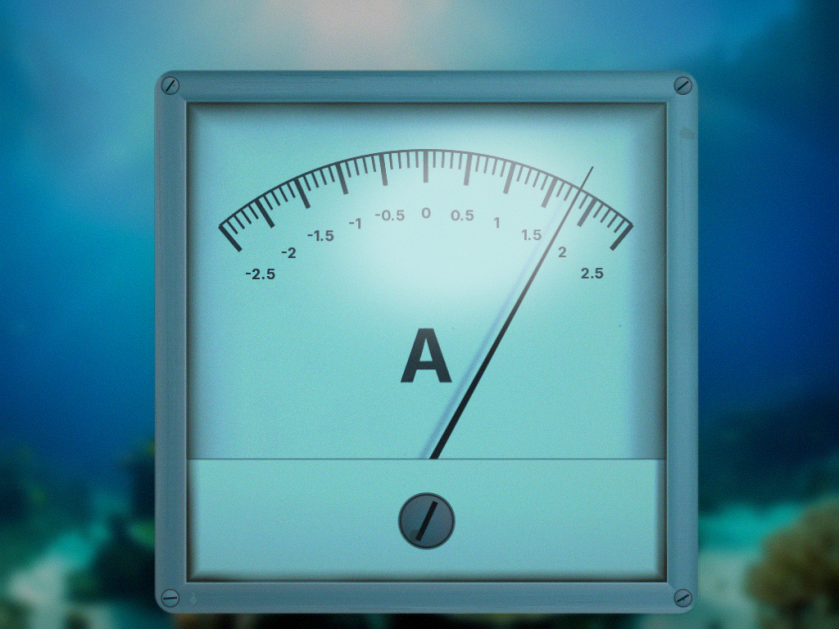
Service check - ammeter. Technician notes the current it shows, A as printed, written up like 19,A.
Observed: 1.8,A
